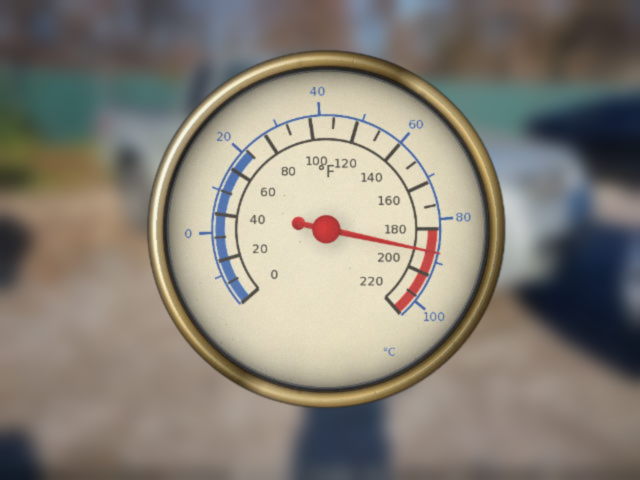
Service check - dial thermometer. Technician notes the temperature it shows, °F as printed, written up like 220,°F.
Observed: 190,°F
